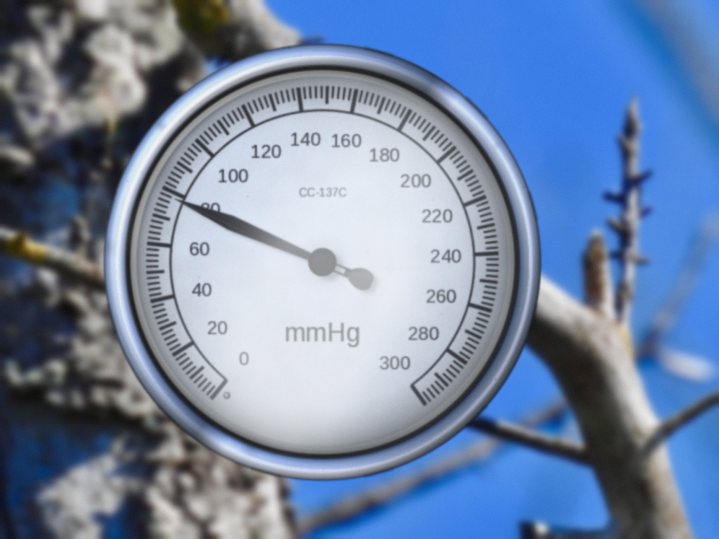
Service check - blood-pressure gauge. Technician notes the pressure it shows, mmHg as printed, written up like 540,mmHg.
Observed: 78,mmHg
